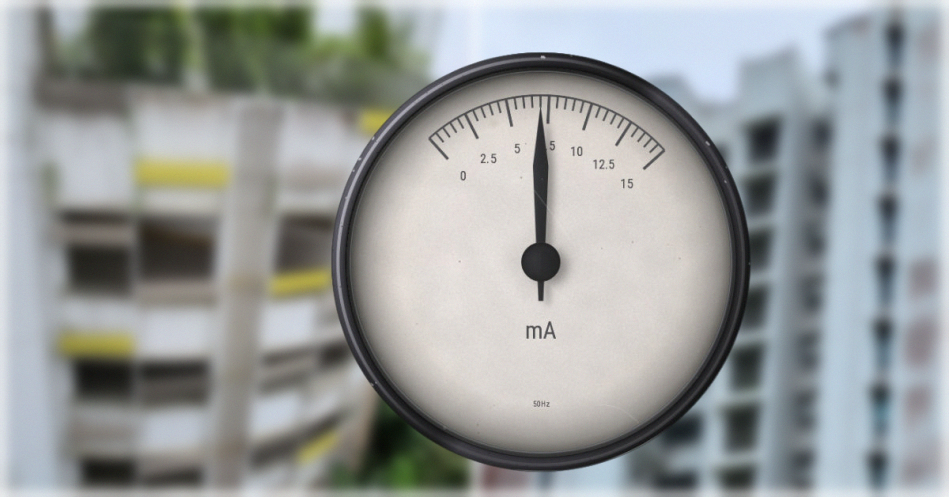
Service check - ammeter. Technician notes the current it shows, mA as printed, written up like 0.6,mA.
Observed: 7,mA
